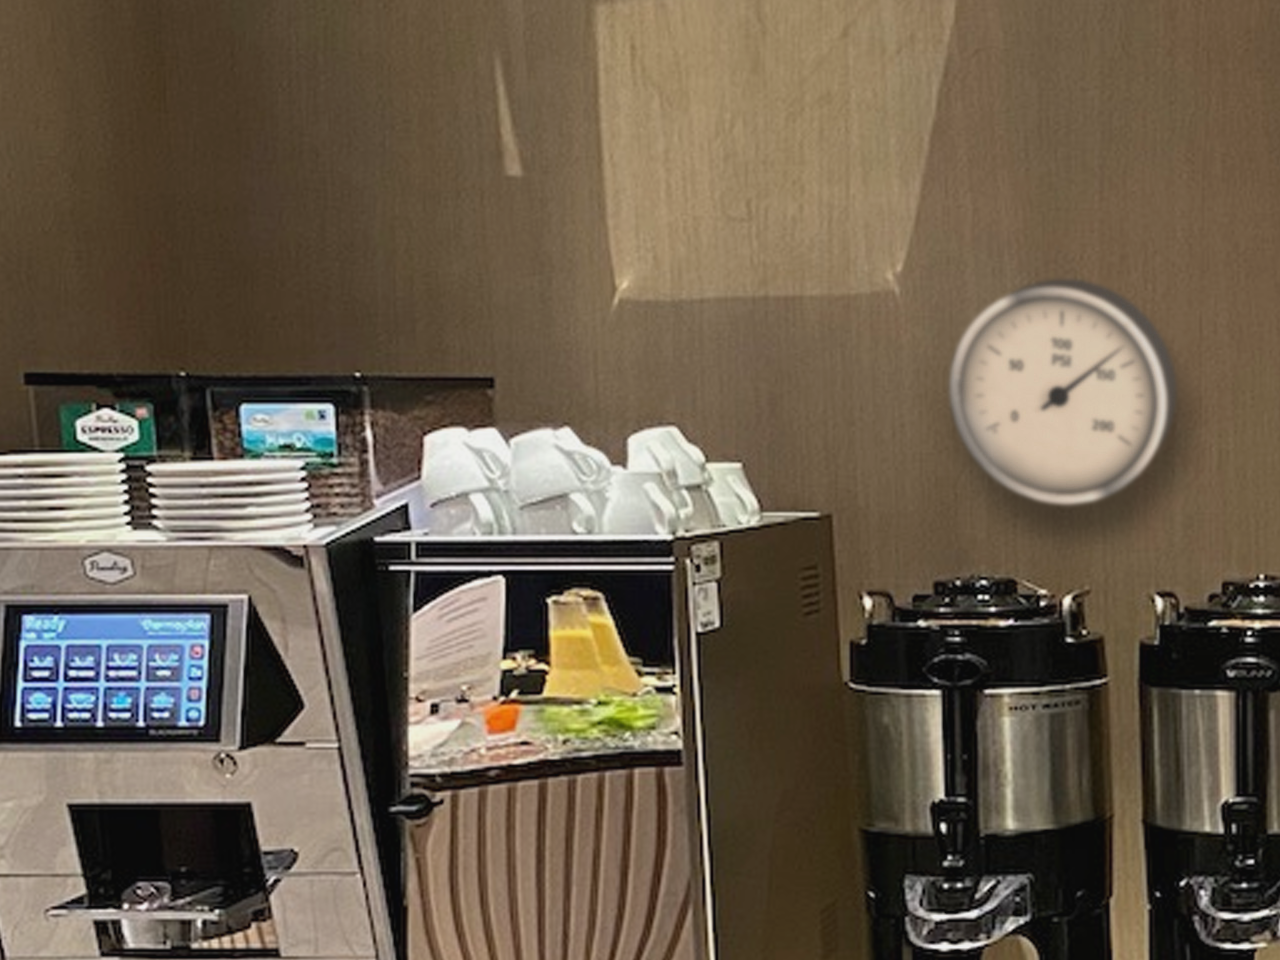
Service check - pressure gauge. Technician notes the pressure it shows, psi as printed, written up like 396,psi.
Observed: 140,psi
